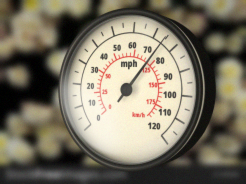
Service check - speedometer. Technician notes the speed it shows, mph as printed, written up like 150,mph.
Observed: 75,mph
